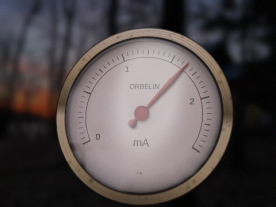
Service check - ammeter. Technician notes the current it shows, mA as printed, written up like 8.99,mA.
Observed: 1.65,mA
